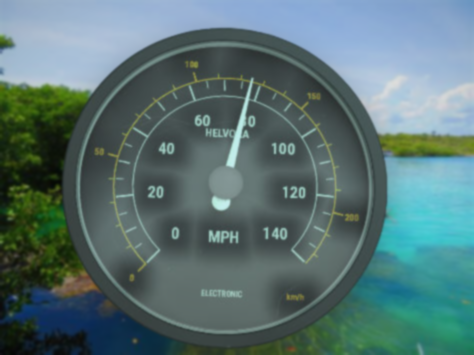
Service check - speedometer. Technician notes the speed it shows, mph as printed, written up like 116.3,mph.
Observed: 77.5,mph
